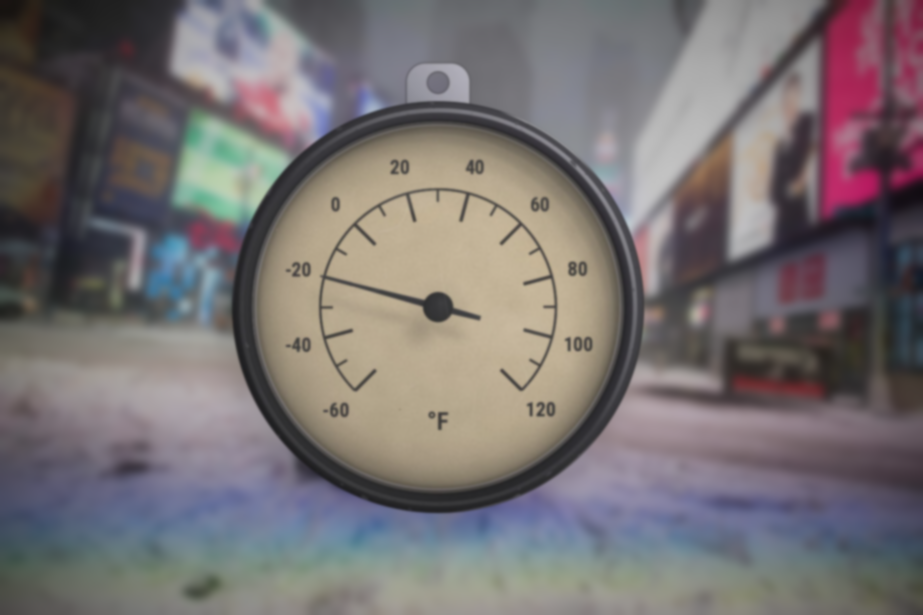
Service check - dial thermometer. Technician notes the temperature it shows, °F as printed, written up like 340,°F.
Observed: -20,°F
